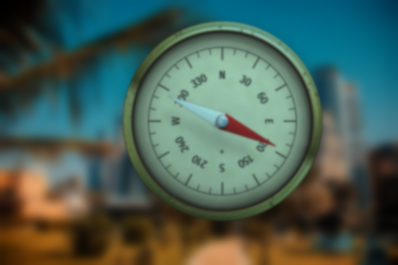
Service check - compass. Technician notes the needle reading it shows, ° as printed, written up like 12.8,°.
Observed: 115,°
